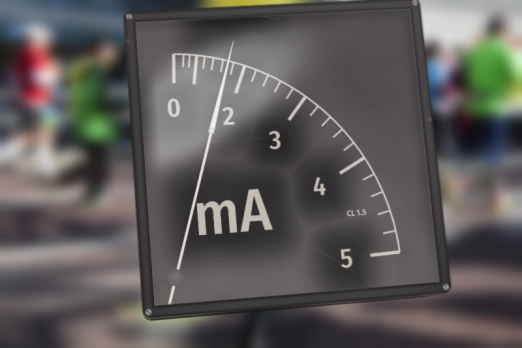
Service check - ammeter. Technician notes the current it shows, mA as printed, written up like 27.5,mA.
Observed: 1.7,mA
